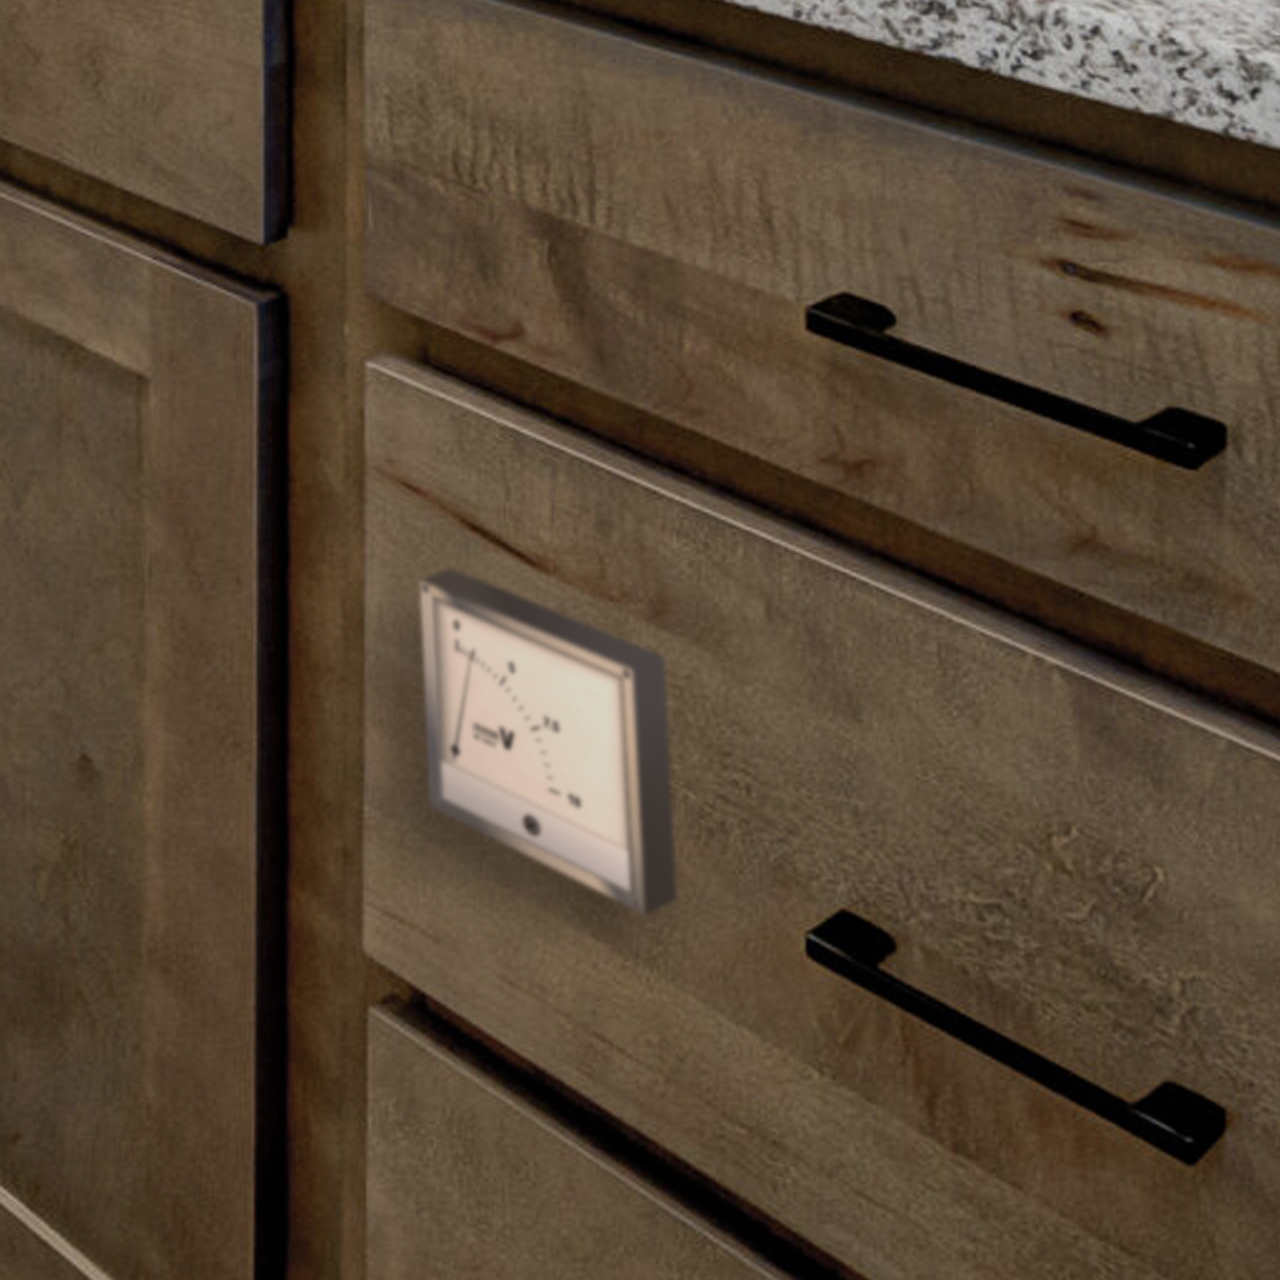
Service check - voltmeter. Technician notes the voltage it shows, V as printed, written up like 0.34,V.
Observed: 2.5,V
